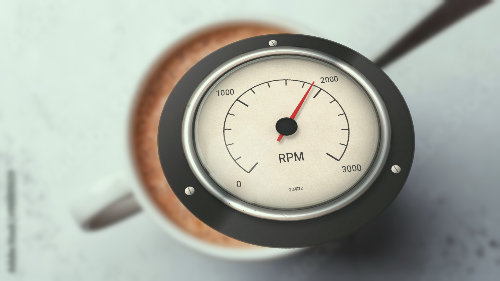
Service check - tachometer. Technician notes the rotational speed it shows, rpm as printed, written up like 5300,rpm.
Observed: 1900,rpm
